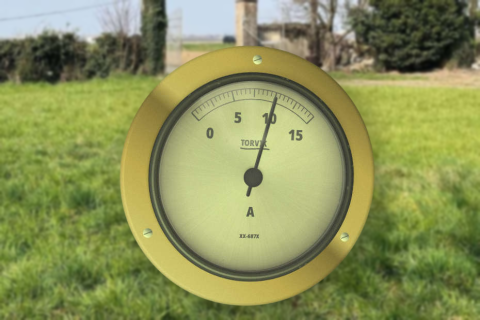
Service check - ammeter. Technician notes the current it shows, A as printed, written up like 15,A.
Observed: 10,A
